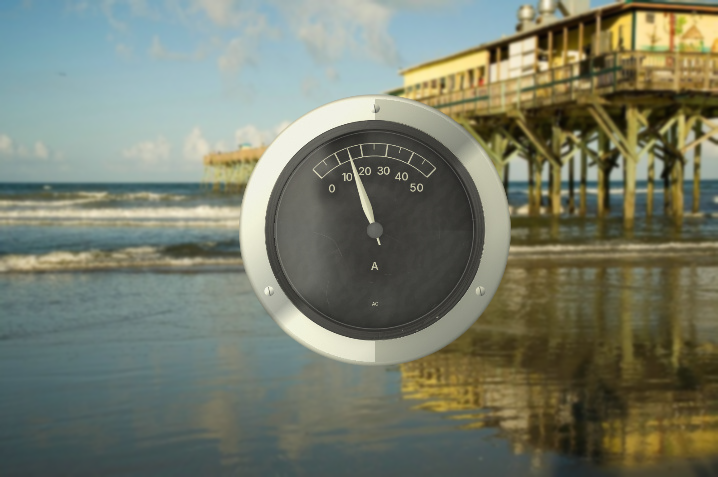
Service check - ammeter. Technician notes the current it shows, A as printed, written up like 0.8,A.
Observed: 15,A
